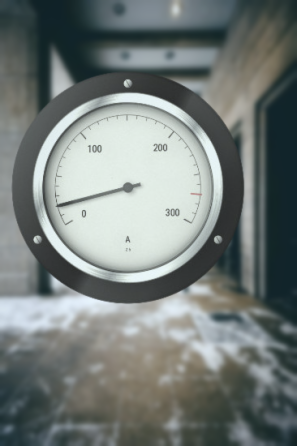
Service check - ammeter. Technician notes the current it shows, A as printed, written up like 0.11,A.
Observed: 20,A
